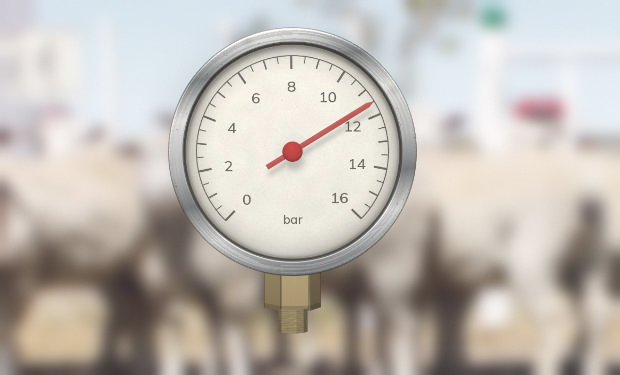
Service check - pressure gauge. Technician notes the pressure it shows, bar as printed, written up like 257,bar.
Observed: 11.5,bar
